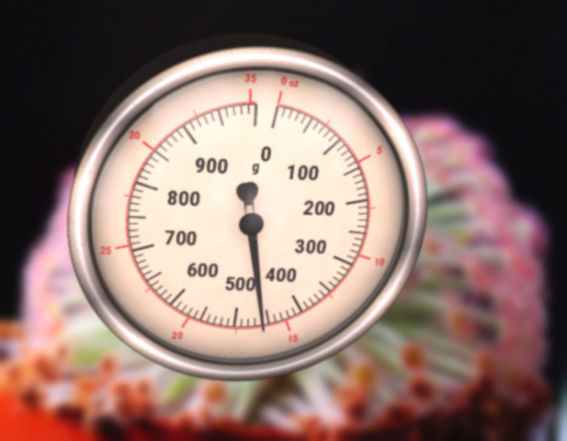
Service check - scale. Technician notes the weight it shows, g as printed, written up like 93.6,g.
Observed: 460,g
